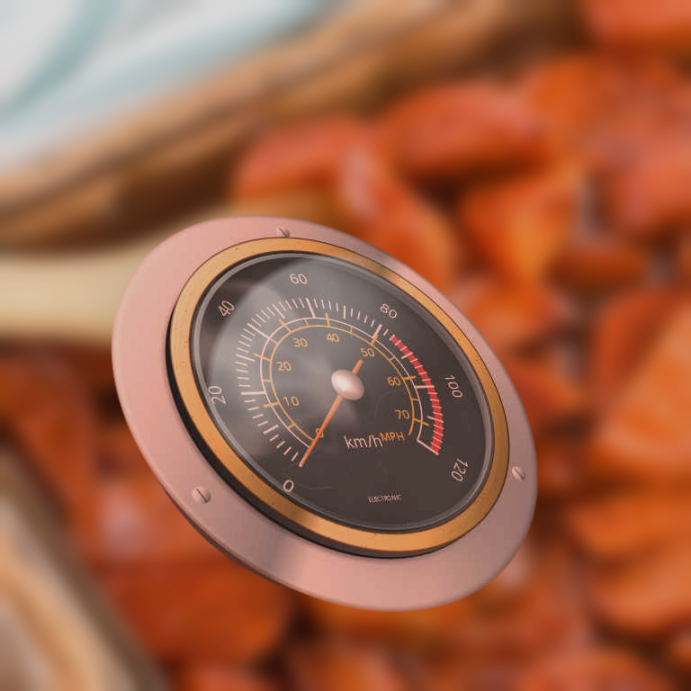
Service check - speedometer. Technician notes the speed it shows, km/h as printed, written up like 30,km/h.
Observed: 0,km/h
